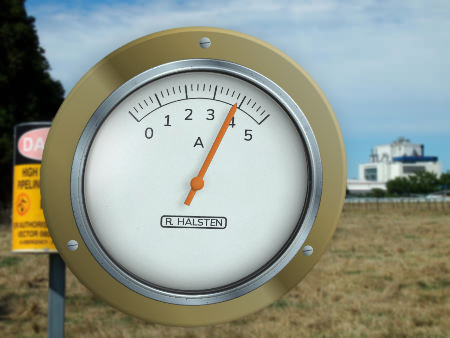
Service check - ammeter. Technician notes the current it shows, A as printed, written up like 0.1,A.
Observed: 3.8,A
